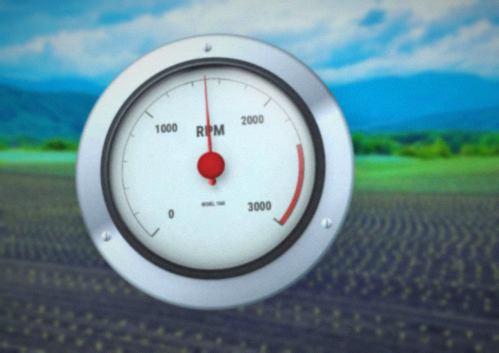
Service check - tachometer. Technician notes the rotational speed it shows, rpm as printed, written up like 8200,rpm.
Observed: 1500,rpm
